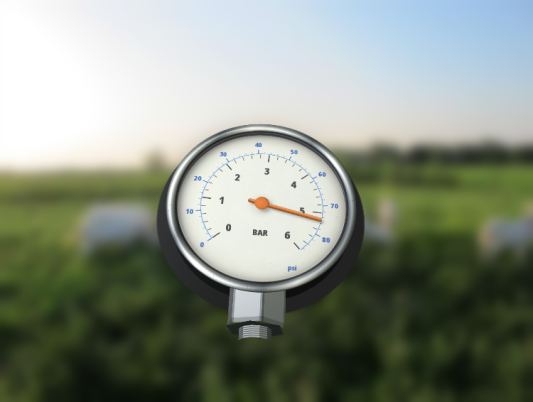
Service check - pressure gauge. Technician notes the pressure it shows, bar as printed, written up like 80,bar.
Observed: 5.2,bar
